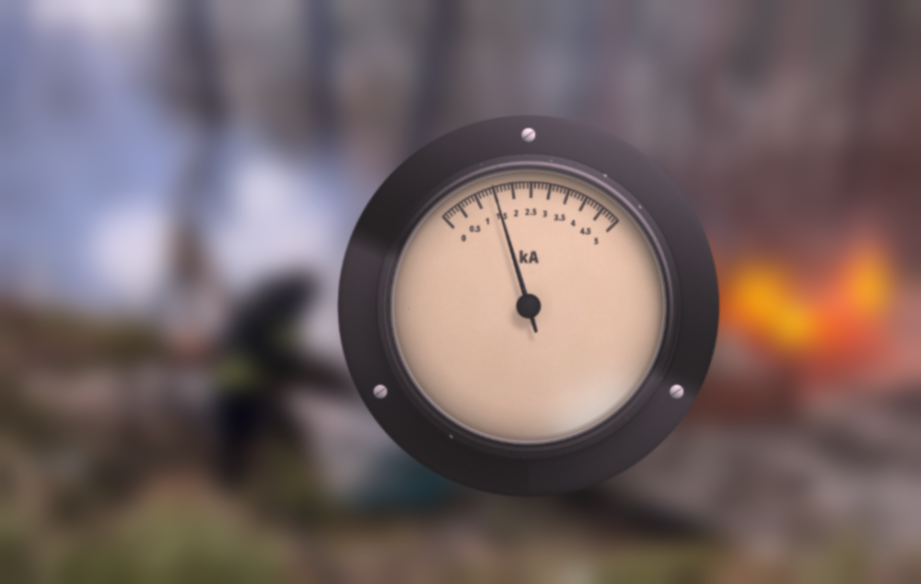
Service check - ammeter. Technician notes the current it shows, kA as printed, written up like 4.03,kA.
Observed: 1.5,kA
